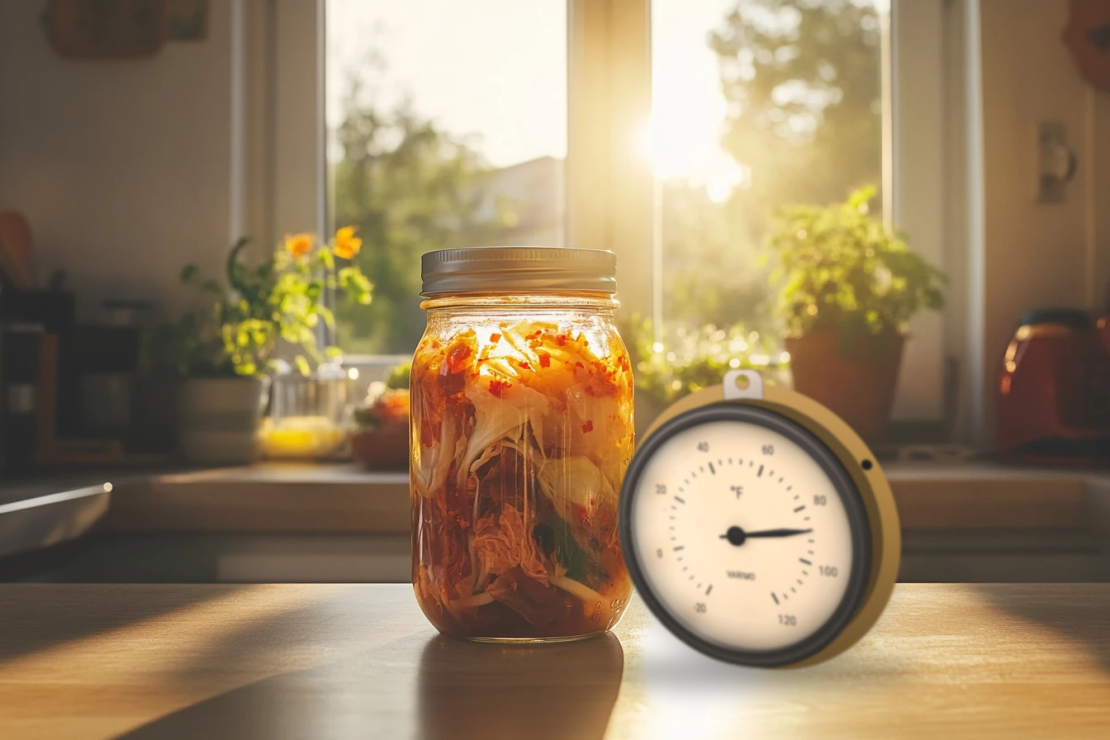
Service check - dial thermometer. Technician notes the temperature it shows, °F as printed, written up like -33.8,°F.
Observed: 88,°F
